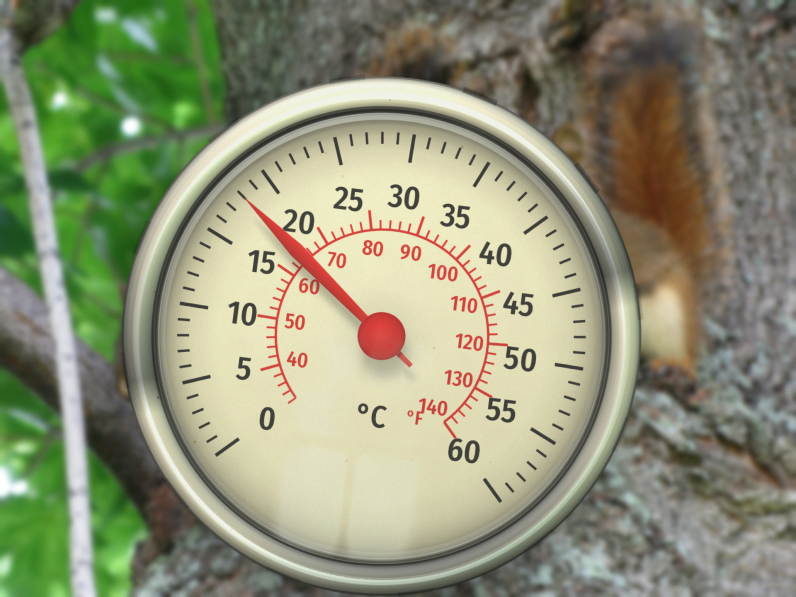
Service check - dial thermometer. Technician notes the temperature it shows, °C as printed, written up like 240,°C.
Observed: 18,°C
